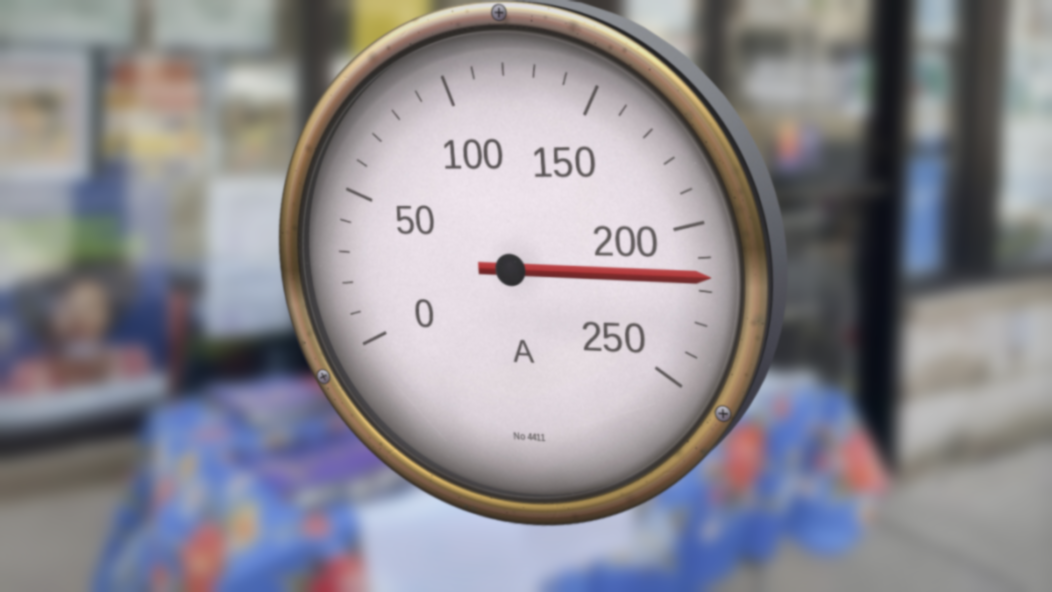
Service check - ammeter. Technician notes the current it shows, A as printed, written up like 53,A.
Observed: 215,A
